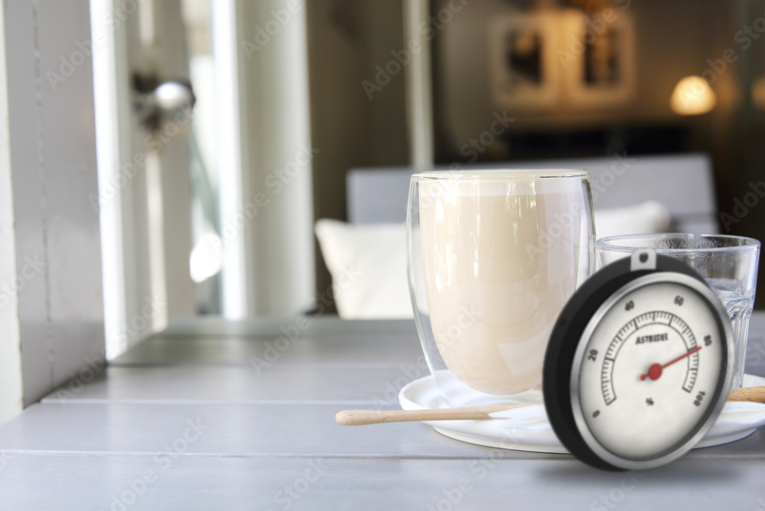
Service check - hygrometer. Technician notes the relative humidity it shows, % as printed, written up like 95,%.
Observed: 80,%
